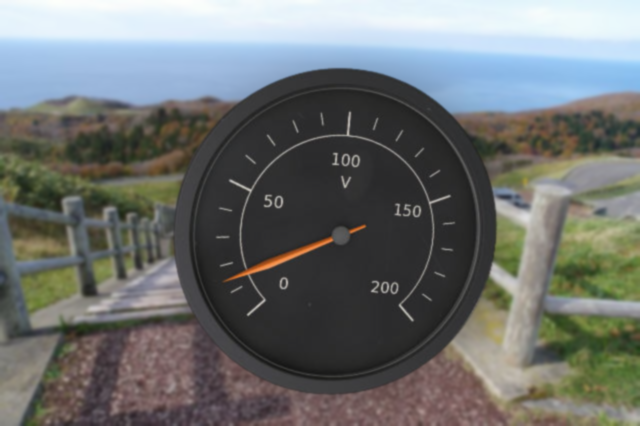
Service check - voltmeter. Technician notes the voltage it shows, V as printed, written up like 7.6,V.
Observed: 15,V
